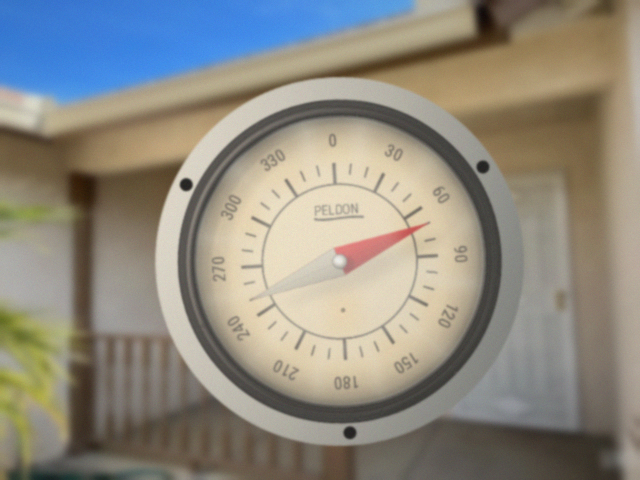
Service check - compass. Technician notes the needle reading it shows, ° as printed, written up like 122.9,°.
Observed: 70,°
